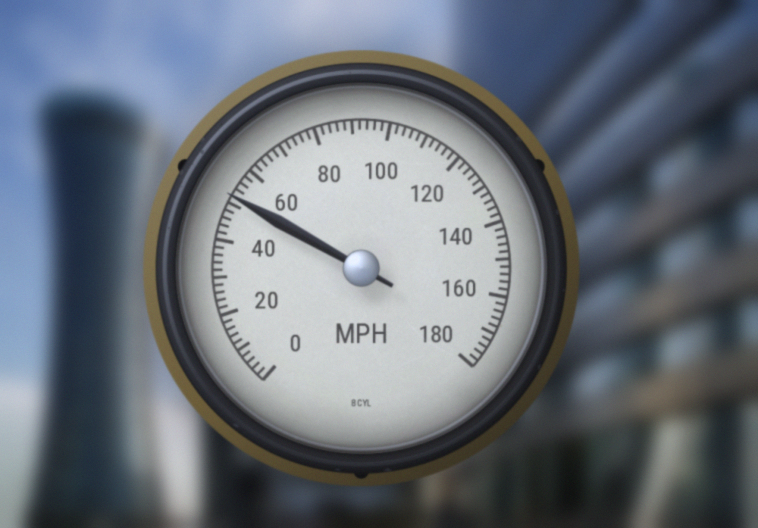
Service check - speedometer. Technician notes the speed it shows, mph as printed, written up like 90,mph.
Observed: 52,mph
